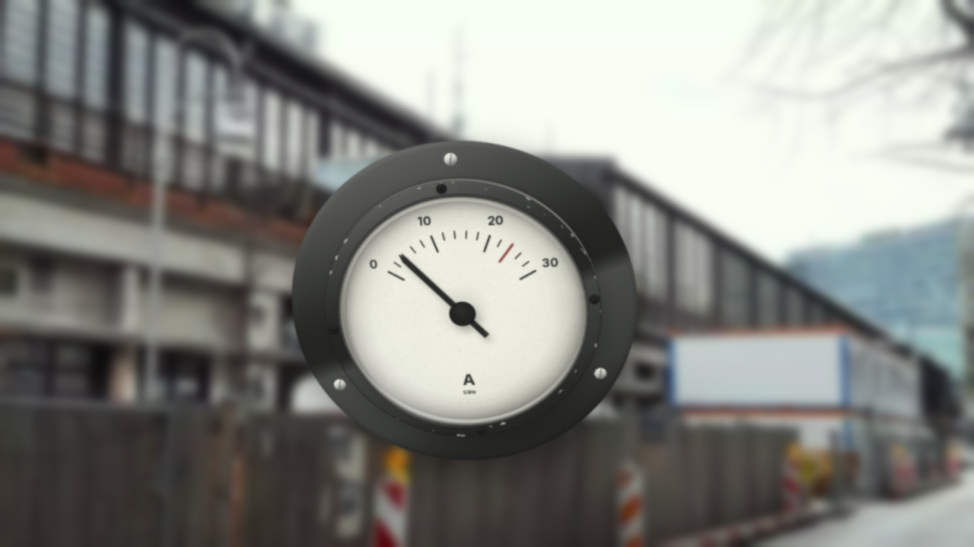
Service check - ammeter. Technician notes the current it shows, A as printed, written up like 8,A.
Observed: 4,A
